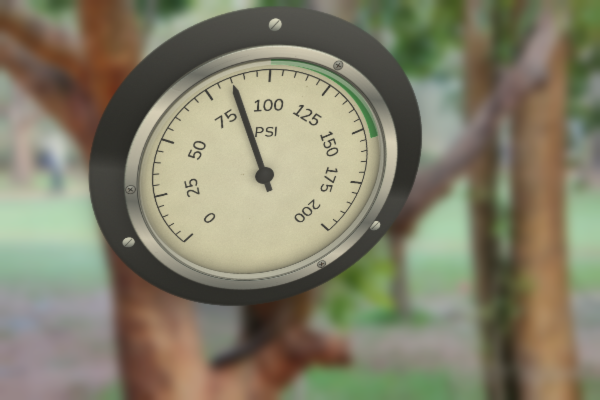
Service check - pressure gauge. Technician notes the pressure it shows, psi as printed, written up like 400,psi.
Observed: 85,psi
